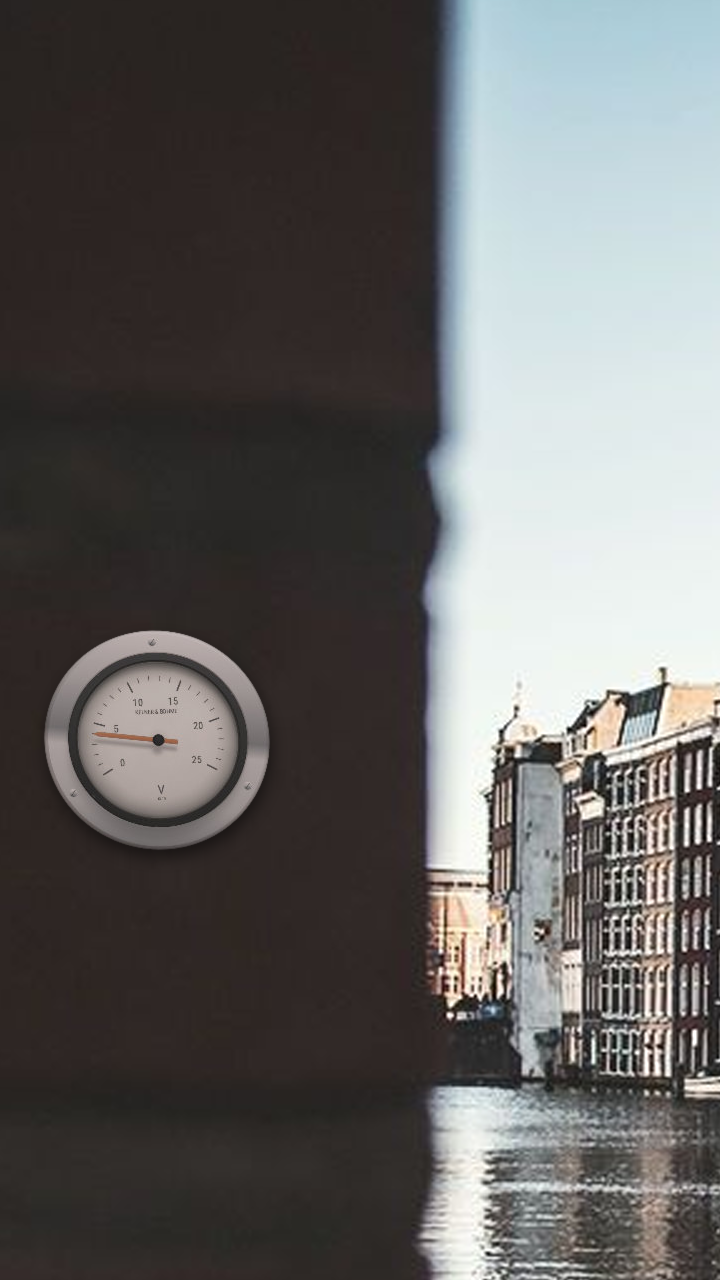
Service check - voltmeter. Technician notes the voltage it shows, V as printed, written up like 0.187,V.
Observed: 4,V
